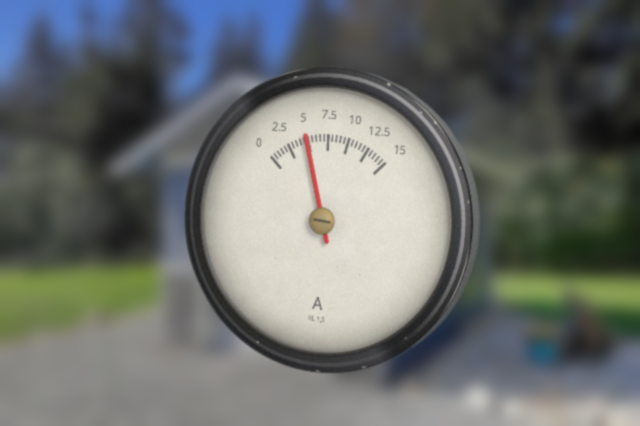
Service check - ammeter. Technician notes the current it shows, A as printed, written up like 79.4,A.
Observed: 5,A
